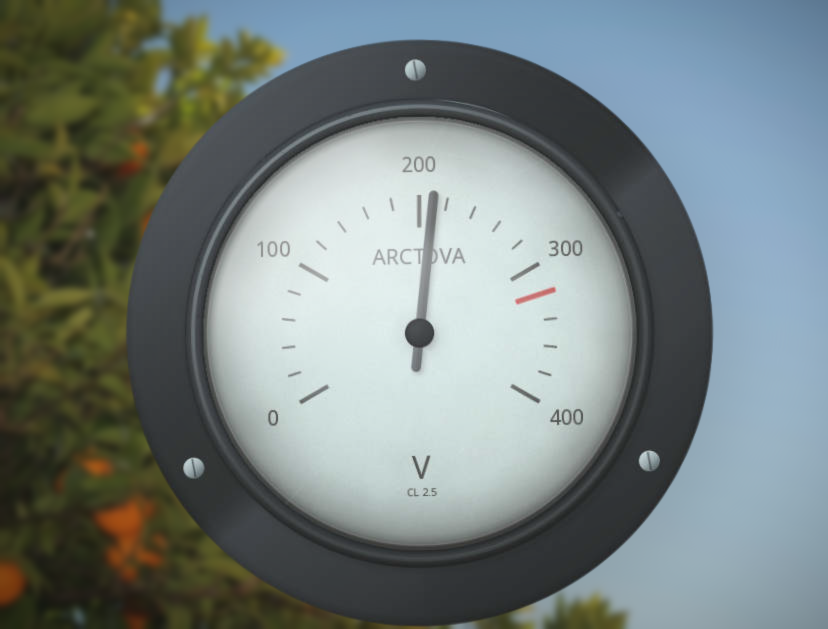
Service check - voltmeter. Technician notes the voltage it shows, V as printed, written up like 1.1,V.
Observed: 210,V
